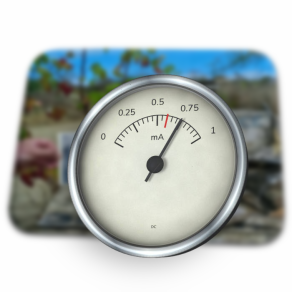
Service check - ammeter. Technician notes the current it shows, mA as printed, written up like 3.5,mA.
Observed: 0.75,mA
